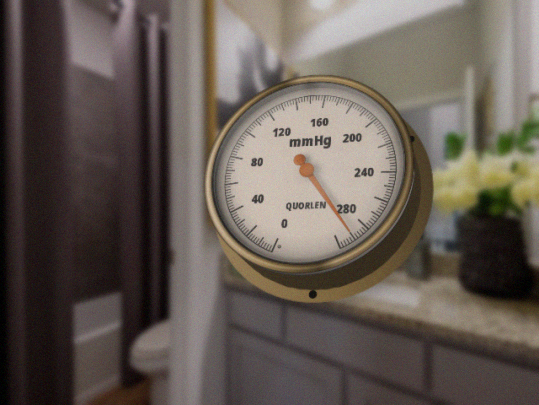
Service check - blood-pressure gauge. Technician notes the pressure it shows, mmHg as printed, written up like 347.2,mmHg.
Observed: 290,mmHg
